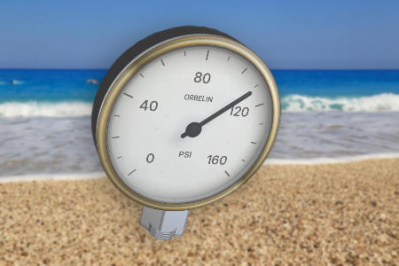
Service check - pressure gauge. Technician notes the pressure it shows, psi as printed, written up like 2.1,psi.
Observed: 110,psi
